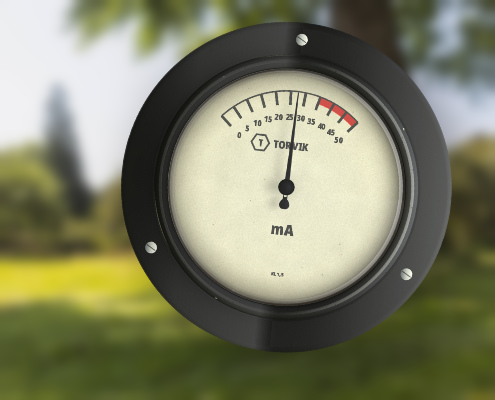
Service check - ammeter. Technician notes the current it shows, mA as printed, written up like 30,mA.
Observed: 27.5,mA
